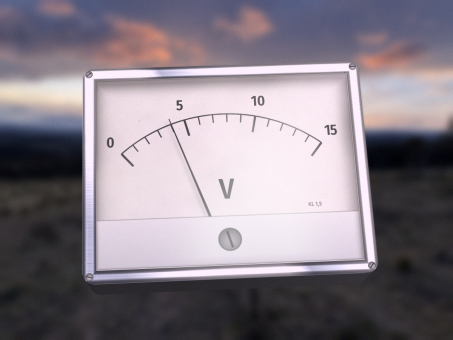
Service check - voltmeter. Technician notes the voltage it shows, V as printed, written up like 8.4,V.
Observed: 4,V
